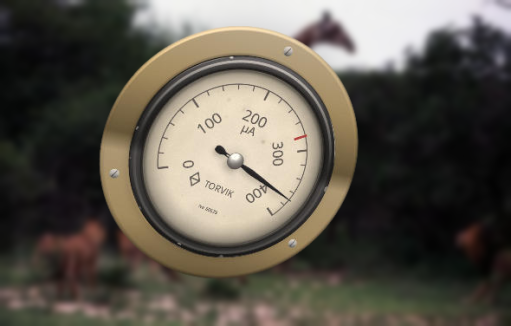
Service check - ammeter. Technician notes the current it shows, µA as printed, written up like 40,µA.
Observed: 370,µA
